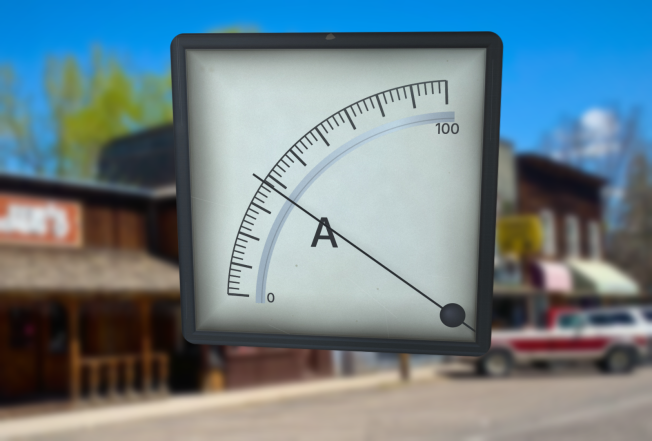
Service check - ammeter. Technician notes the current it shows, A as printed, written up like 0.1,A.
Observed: 38,A
